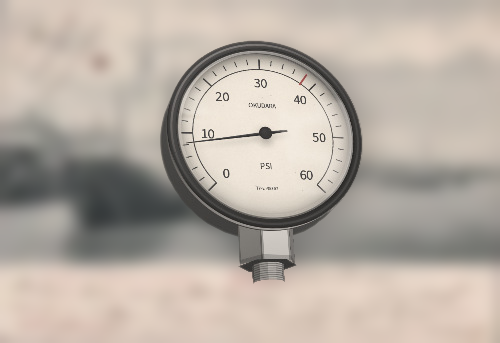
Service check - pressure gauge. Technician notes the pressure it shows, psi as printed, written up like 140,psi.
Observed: 8,psi
